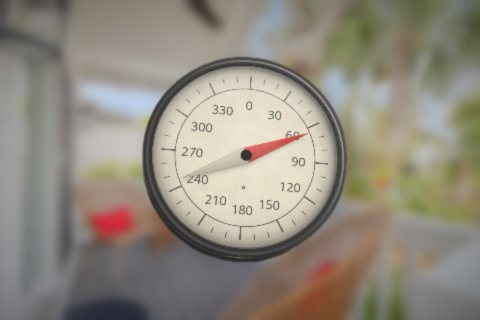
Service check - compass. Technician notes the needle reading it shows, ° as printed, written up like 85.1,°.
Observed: 65,°
